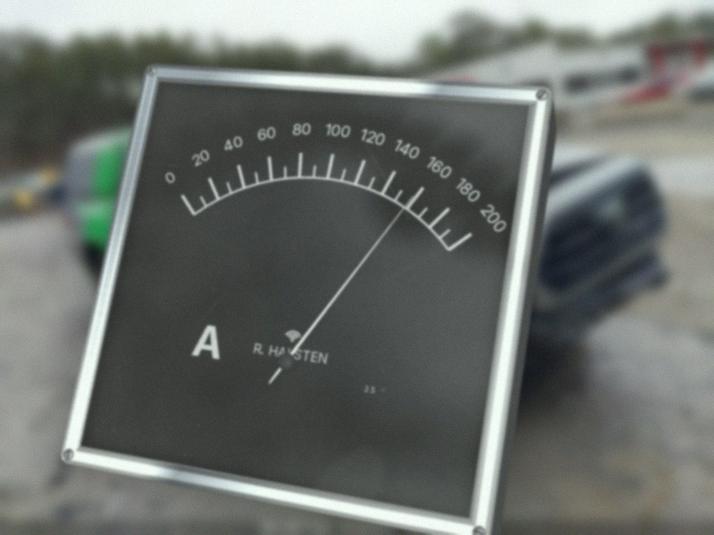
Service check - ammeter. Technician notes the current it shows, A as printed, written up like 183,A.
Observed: 160,A
